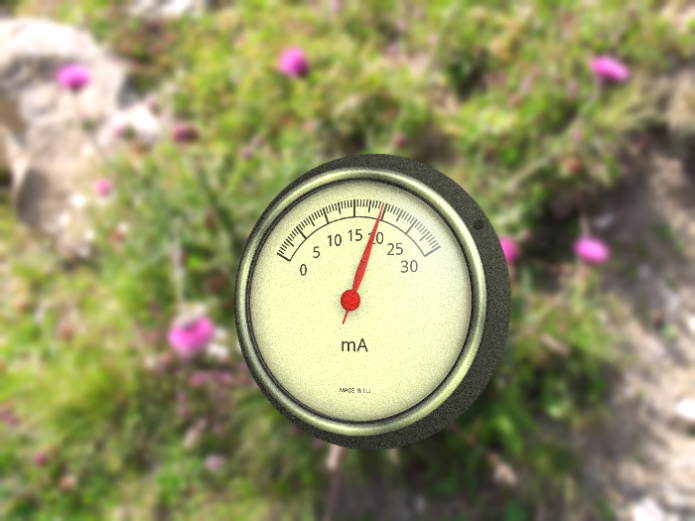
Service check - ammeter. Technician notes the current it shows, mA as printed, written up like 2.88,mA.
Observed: 20,mA
